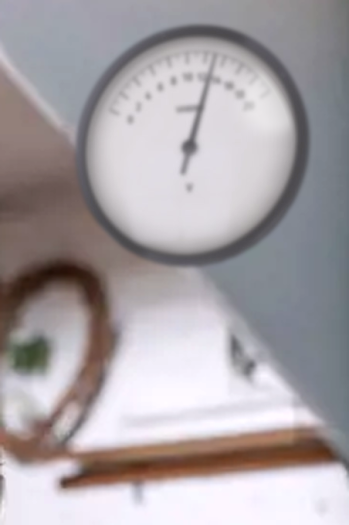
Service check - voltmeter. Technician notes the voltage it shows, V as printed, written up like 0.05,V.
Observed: 13,V
